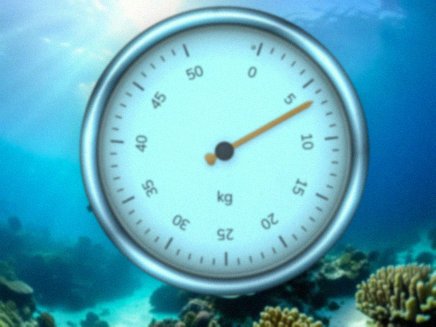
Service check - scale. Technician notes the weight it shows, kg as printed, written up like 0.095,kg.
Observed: 6.5,kg
